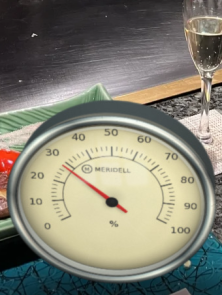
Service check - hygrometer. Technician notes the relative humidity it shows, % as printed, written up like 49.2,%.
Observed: 30,%
